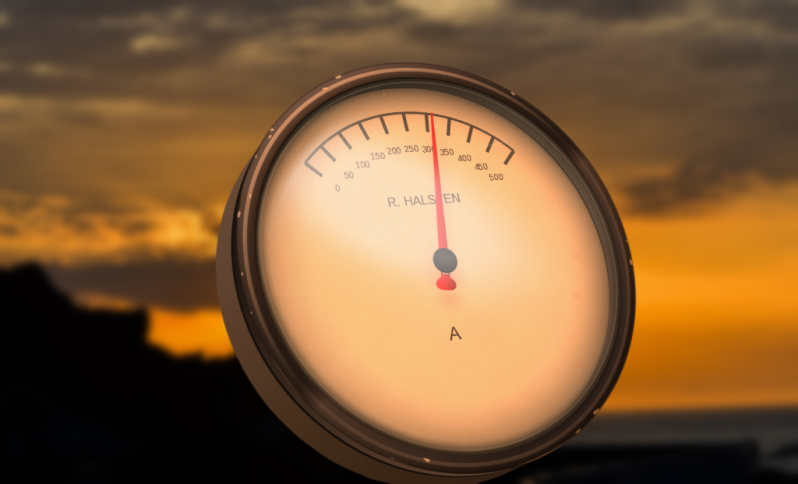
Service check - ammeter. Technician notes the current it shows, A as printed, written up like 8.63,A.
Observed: 300,A
